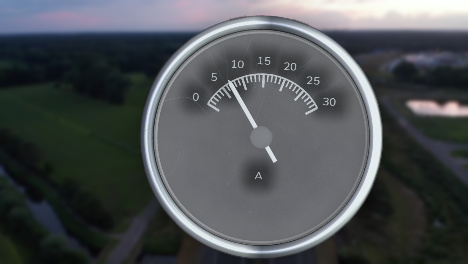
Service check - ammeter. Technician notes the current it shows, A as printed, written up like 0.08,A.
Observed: 7,A
